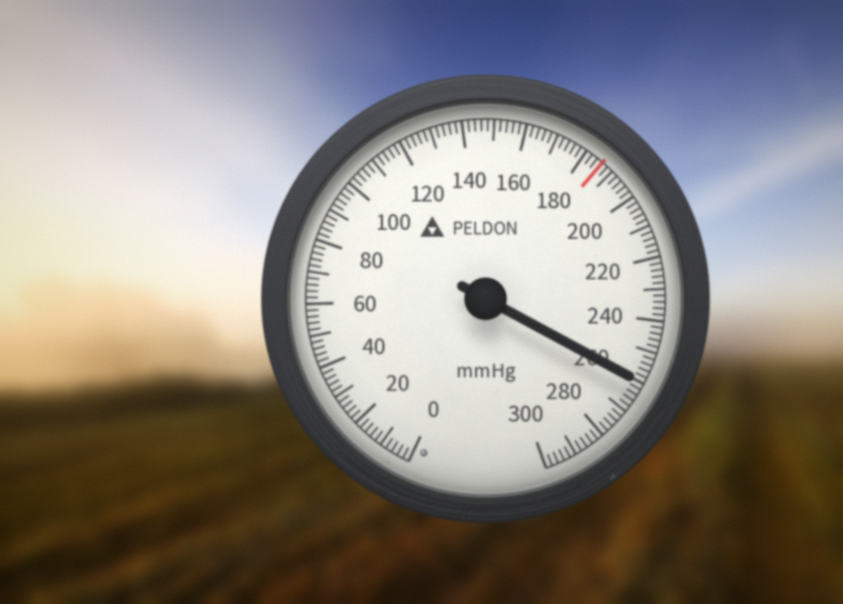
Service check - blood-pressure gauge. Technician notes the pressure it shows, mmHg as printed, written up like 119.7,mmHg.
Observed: 260,mmHg
